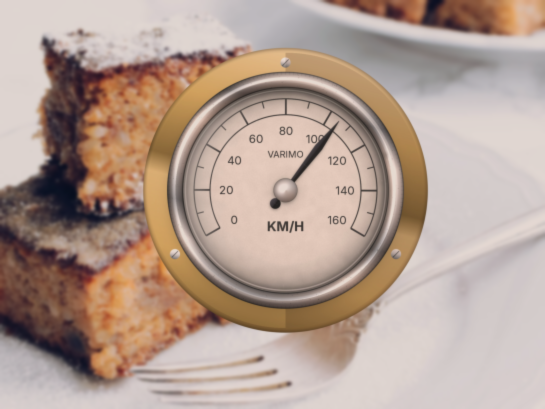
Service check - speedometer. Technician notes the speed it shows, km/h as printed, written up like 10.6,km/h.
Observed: 105,km/h
